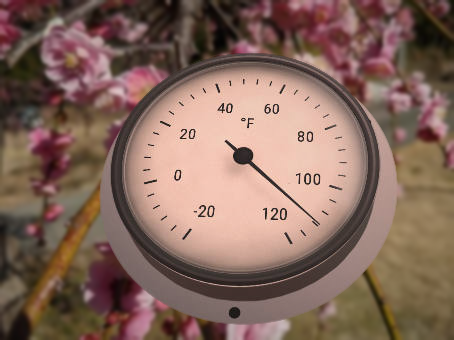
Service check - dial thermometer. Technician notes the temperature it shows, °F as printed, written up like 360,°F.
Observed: 112,°F
